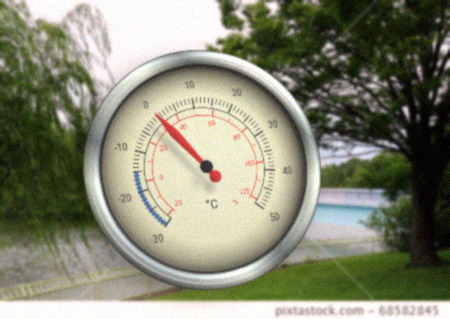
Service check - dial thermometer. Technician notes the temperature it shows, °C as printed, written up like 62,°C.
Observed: 0,°C
